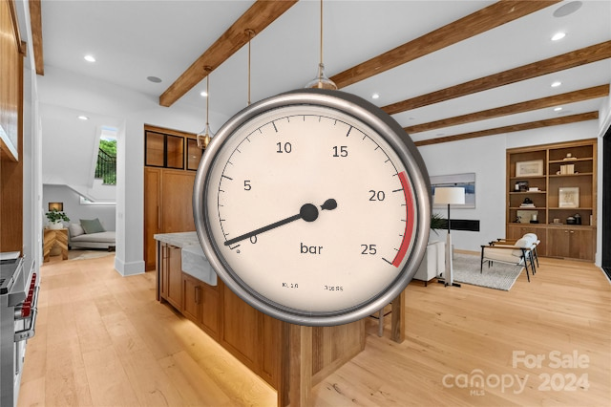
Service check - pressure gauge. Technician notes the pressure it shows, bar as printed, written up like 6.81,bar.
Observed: 0.5,bar
